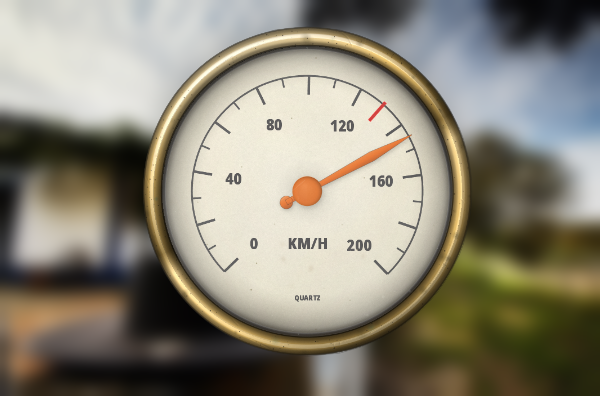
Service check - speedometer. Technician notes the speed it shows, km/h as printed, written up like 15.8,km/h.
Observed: 145,km/h
